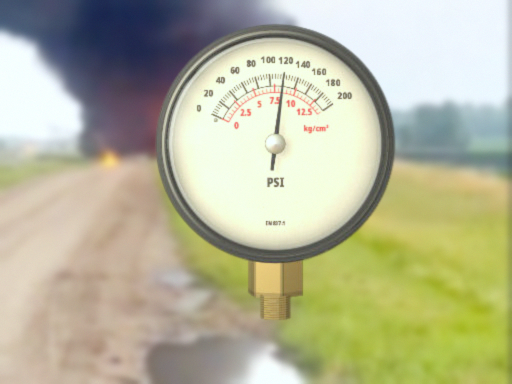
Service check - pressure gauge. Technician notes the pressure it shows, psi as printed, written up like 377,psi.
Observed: 120,psi
